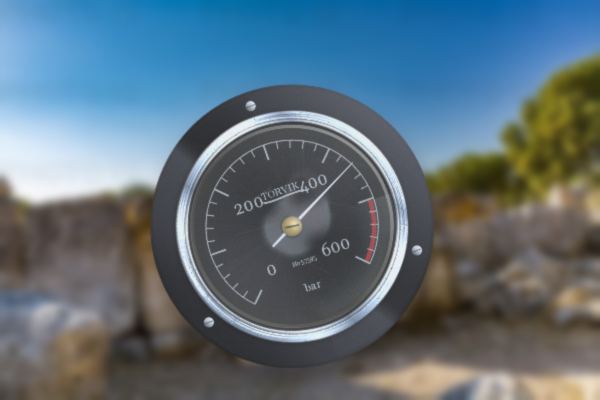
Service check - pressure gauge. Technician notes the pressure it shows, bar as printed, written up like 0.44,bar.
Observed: 440,bar
